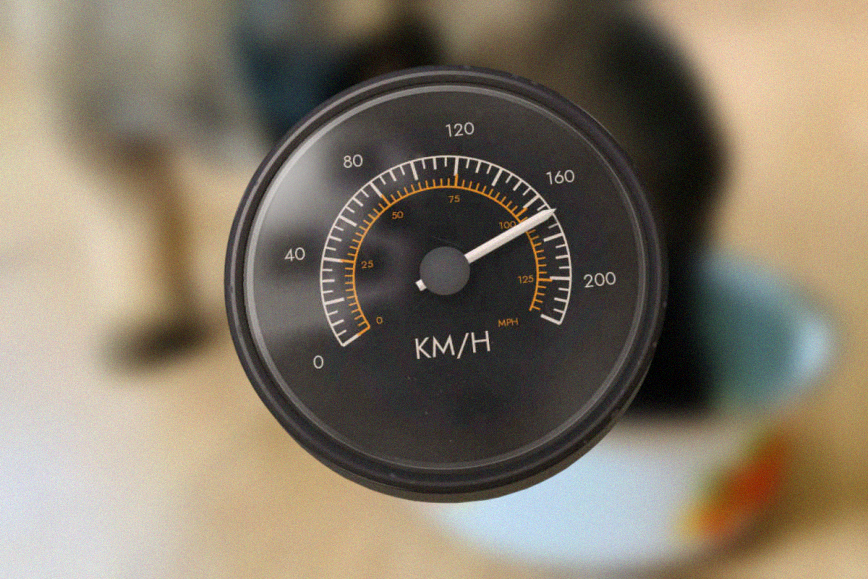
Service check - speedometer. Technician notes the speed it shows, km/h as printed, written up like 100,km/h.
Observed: 170,km/h
